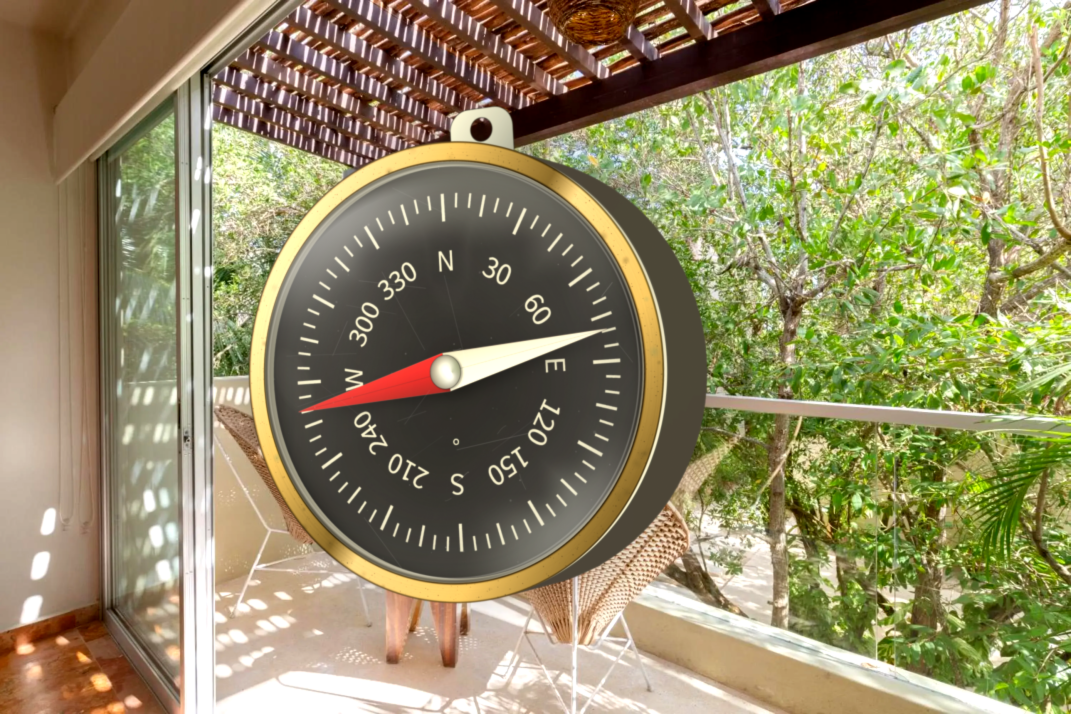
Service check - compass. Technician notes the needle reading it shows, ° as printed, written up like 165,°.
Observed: 260,°
